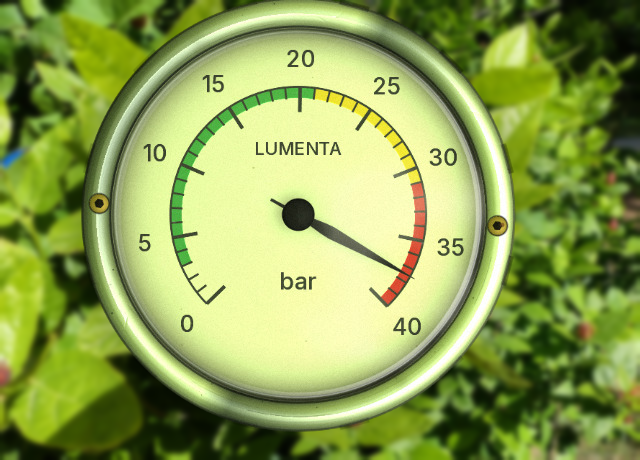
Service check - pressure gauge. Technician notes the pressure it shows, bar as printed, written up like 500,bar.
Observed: 37.5,bar
